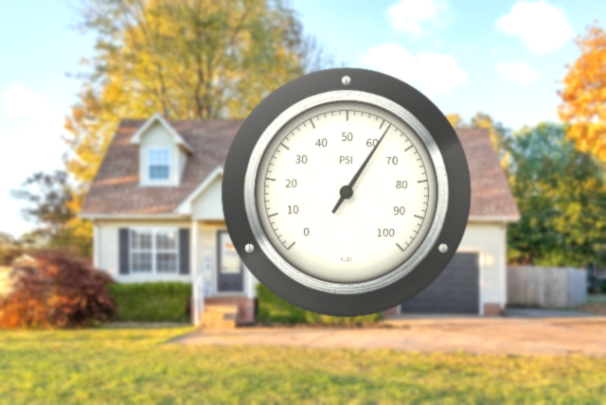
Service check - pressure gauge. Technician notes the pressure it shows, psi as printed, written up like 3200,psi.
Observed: 62,psi
